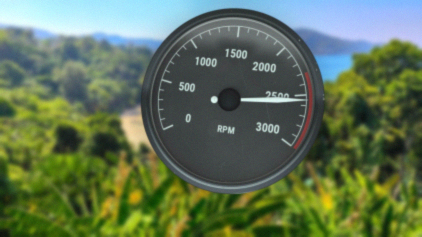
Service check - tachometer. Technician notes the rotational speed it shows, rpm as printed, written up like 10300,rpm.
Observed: 2550,rpm
